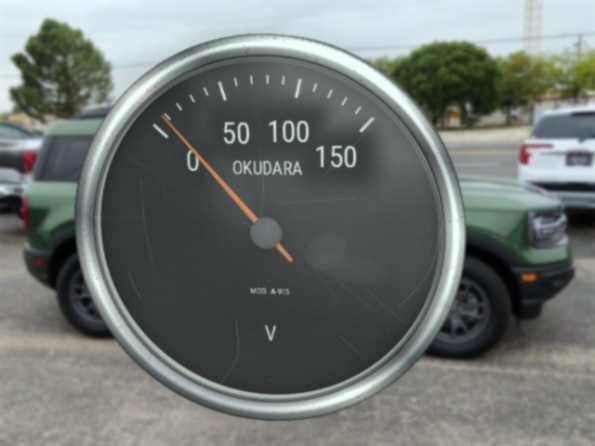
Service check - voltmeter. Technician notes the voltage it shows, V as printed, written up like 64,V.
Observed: 10,V
